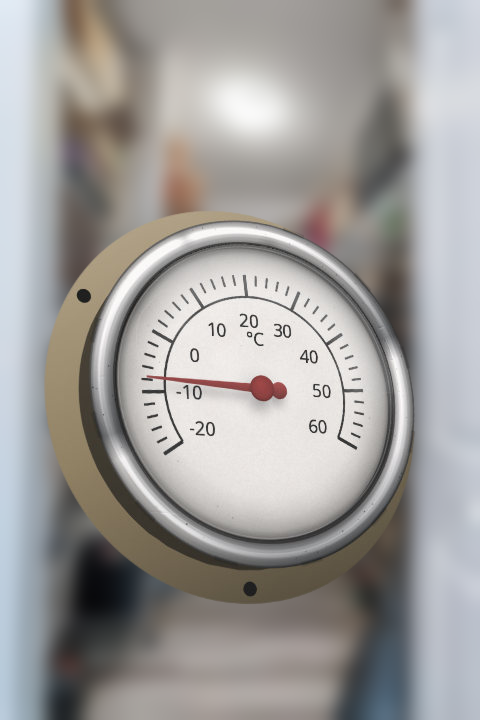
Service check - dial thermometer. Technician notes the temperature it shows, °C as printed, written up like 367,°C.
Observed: -8,°C
